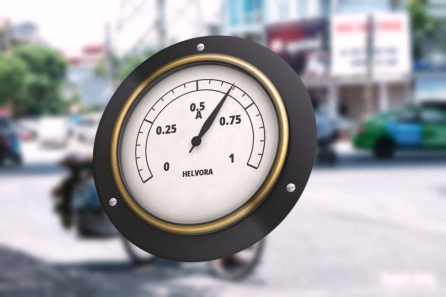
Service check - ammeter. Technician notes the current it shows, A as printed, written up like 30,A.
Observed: 0.65,A
